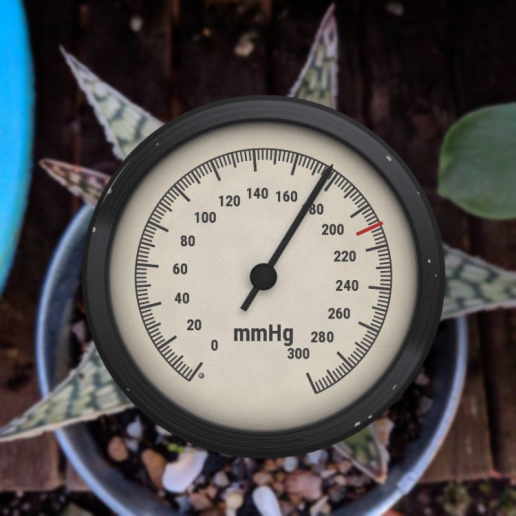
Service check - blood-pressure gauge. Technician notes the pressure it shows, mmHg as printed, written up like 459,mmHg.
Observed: 176,mmHg
